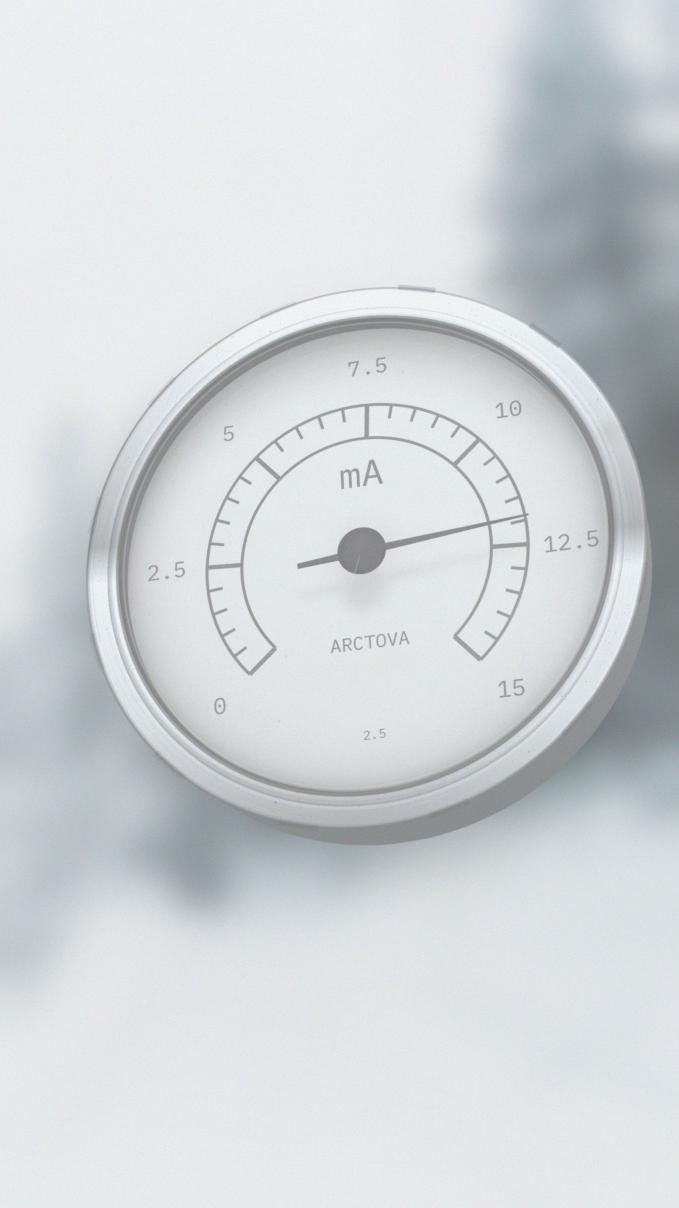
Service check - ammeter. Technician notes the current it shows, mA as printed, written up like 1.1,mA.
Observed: 12,mA
